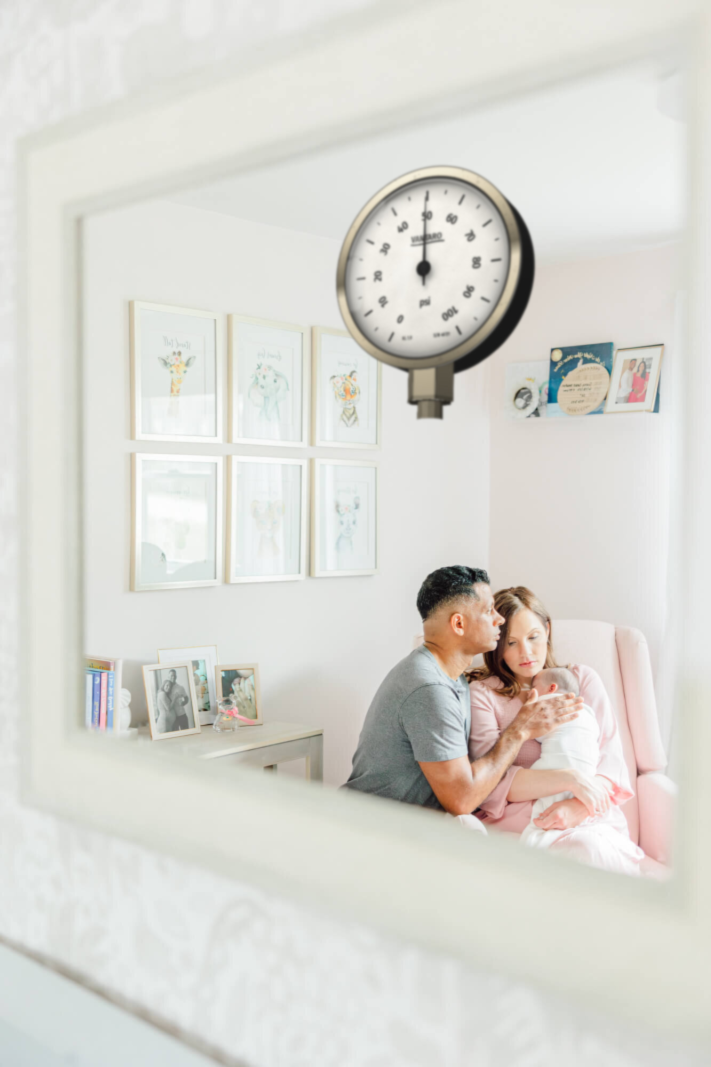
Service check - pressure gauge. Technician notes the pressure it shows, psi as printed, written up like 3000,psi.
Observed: 50,psi
